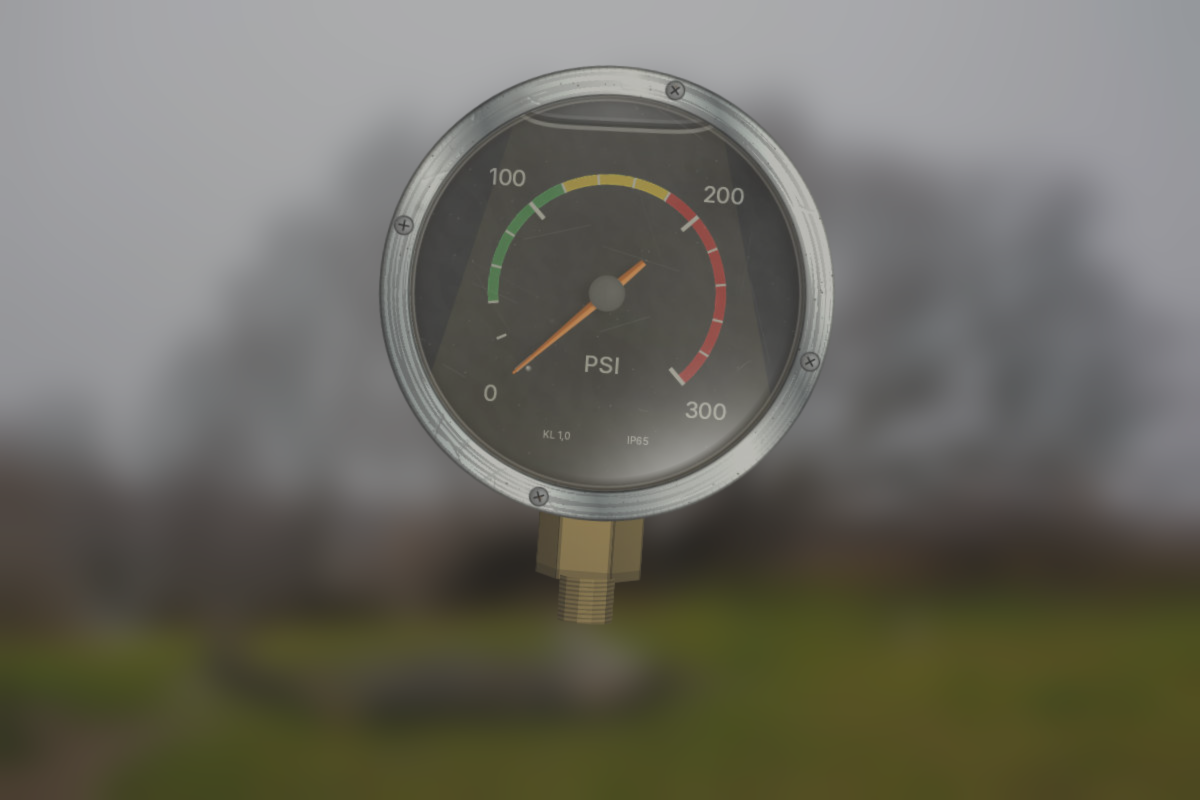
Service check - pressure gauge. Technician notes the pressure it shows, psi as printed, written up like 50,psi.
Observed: 0,psi
